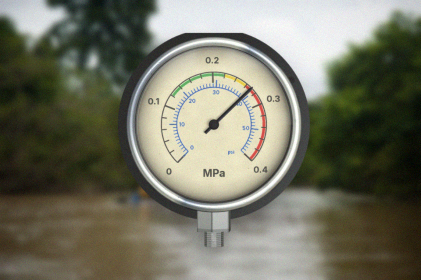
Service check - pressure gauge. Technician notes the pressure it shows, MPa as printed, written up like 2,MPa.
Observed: 0.27,MPa
